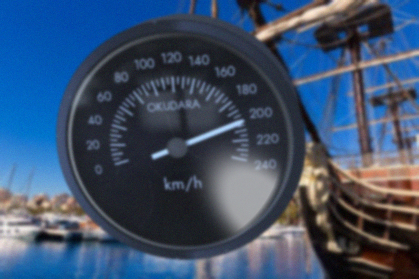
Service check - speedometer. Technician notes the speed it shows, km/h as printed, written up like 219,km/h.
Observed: 200,km/h
